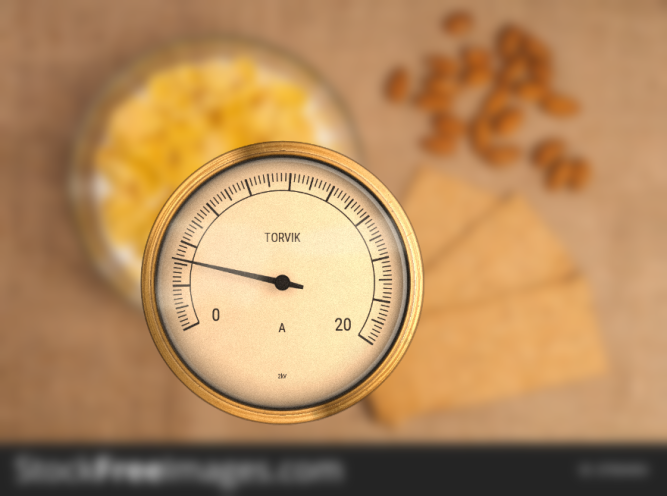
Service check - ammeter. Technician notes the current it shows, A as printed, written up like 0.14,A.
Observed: 3.2,A
